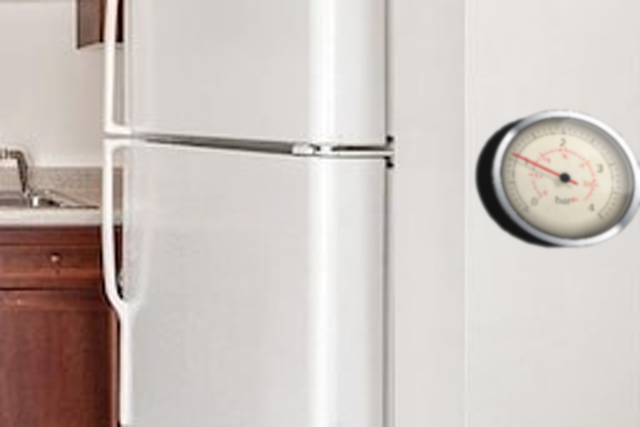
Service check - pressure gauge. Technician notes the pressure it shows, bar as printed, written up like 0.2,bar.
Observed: 1,bar
